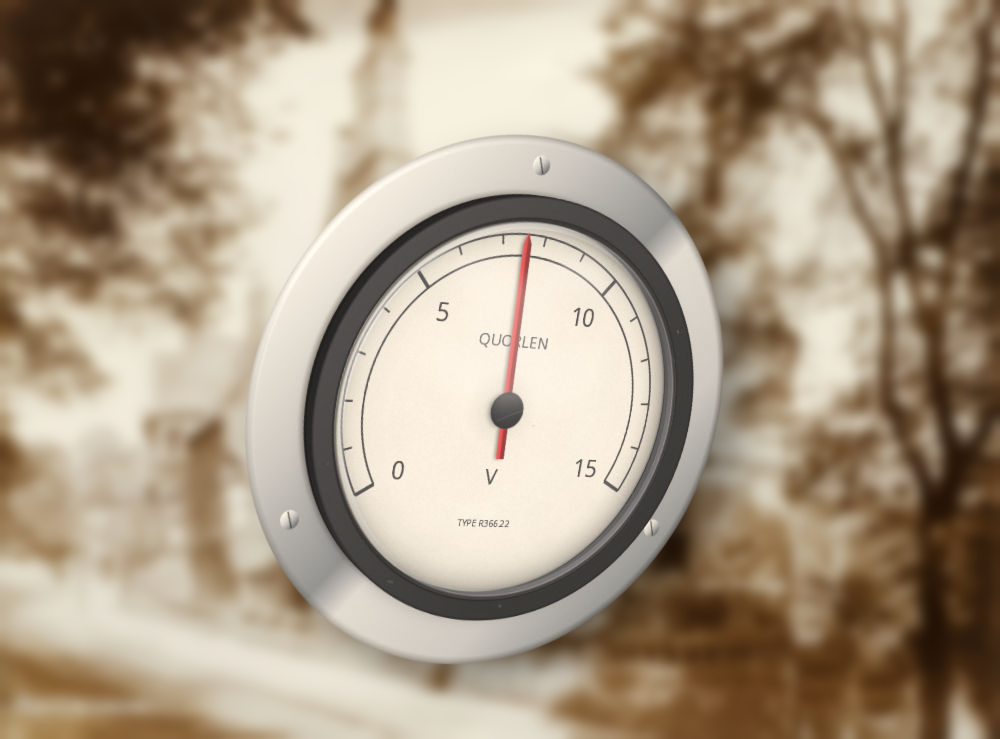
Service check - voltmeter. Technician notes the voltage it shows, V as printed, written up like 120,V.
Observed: 7.5,V
